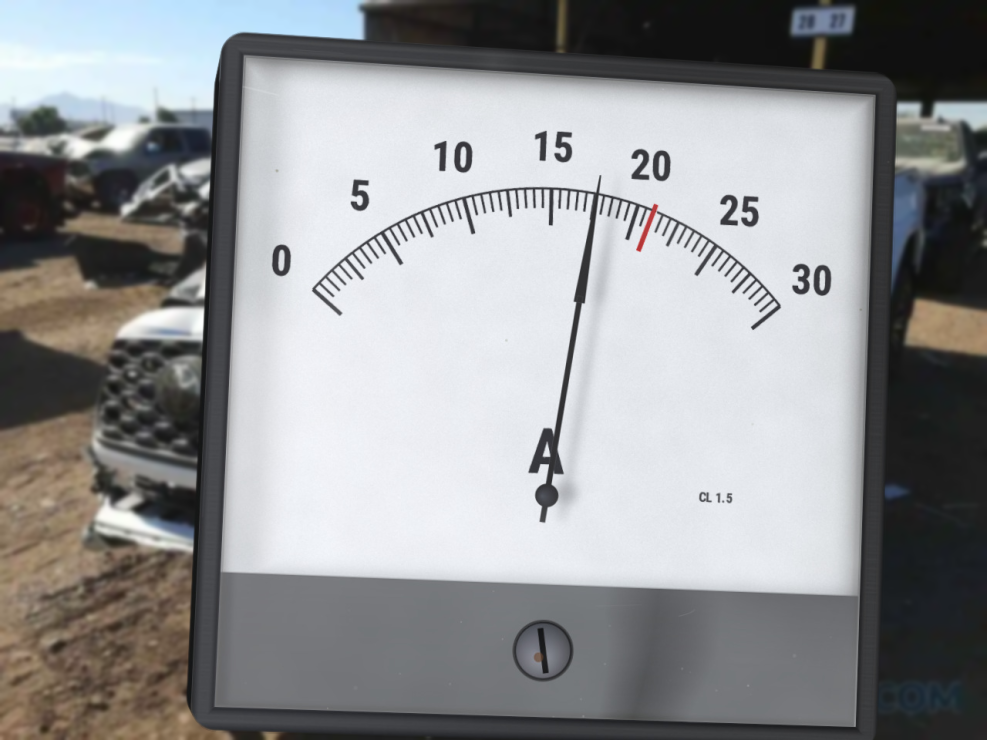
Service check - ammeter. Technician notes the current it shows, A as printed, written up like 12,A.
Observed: 17.5,A
